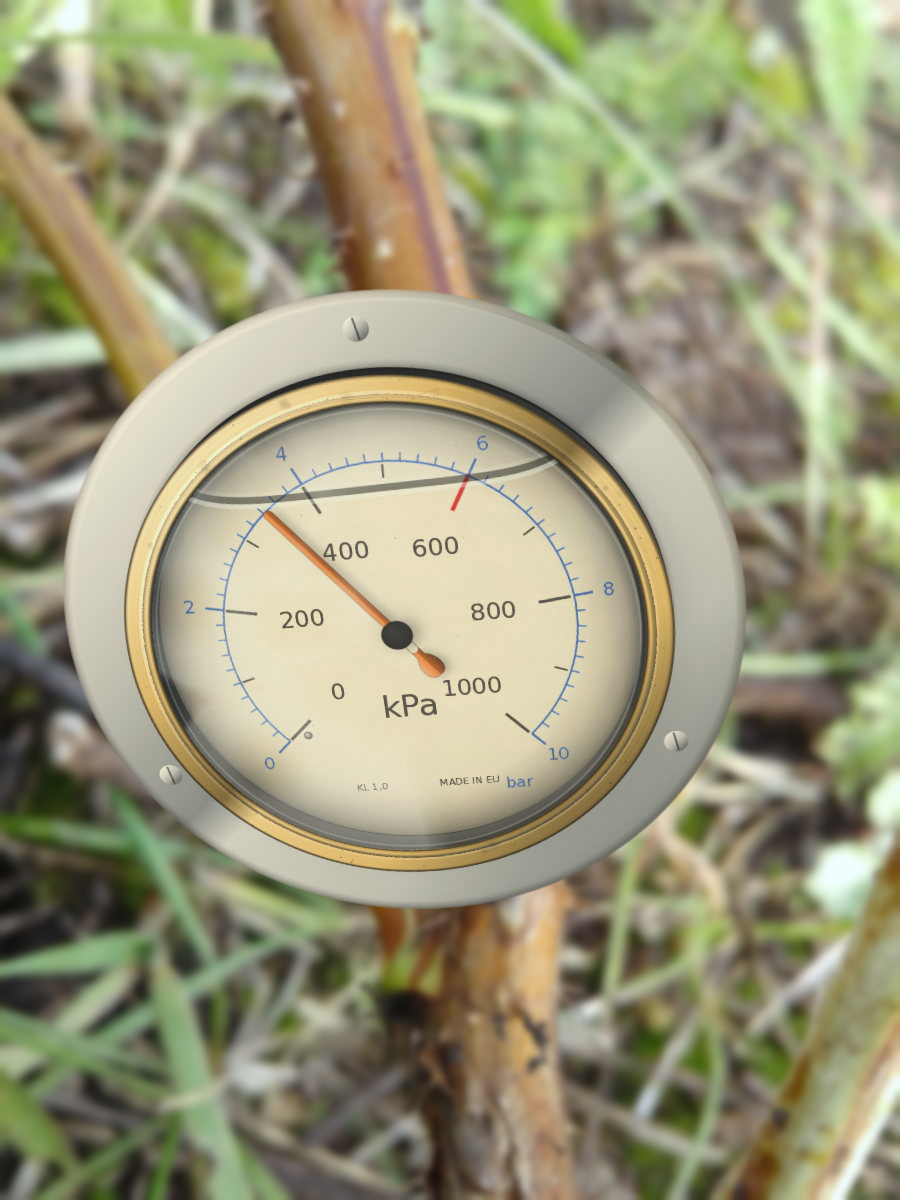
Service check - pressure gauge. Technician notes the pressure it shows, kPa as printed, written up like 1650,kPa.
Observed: 350,kPa
